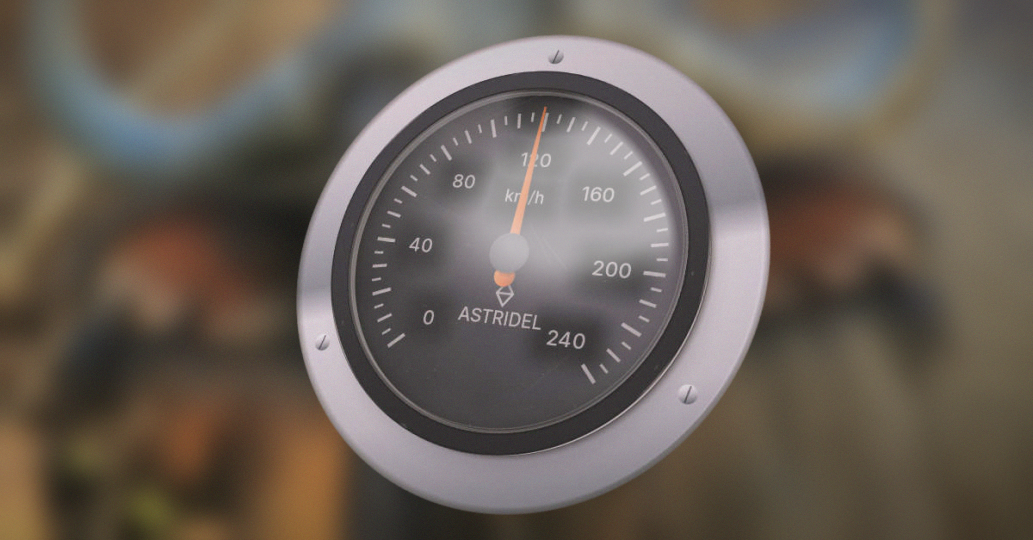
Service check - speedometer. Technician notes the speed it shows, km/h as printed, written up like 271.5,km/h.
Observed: 120,km/h
